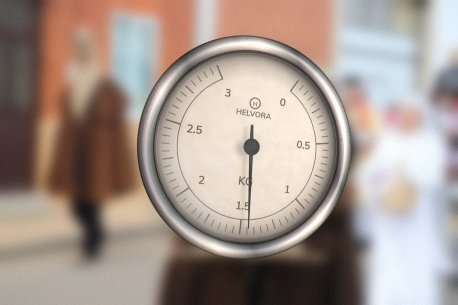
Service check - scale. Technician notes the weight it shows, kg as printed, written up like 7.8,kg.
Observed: 1.45,kg
